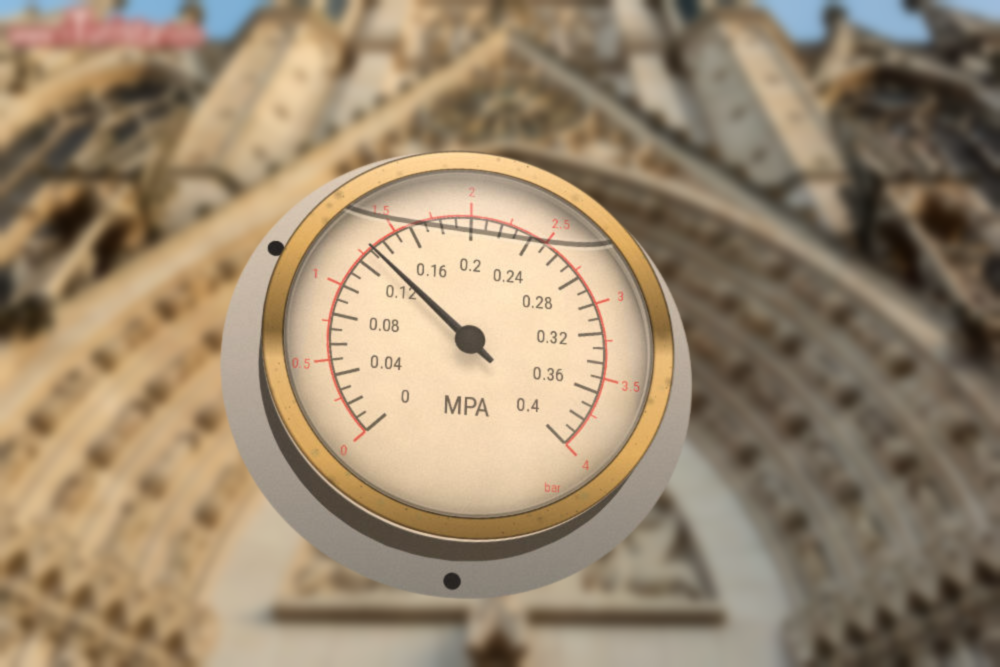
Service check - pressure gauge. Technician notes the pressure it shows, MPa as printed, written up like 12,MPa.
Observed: 0.13,MPa
